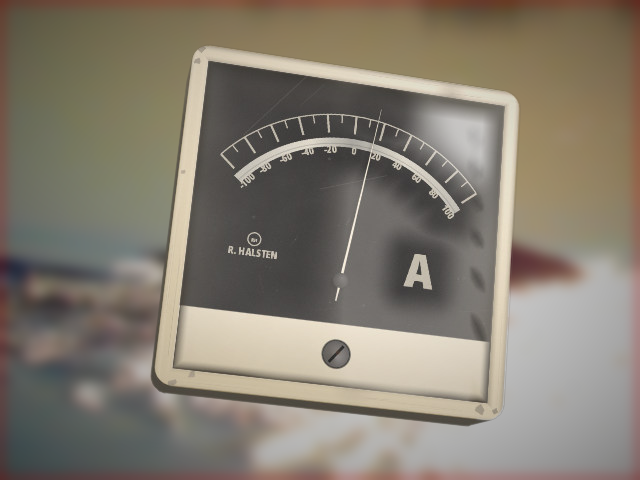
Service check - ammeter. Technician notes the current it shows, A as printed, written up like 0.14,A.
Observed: 15,A
